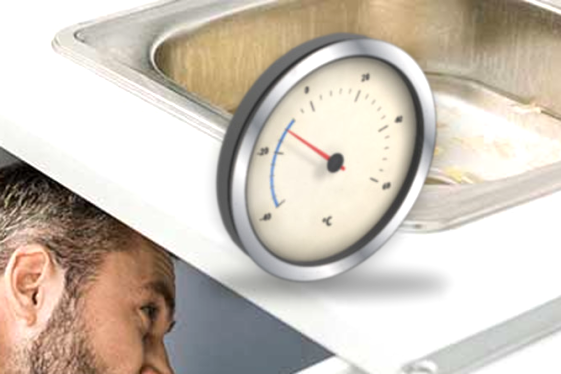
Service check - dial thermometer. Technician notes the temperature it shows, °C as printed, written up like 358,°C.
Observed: -12,°C
